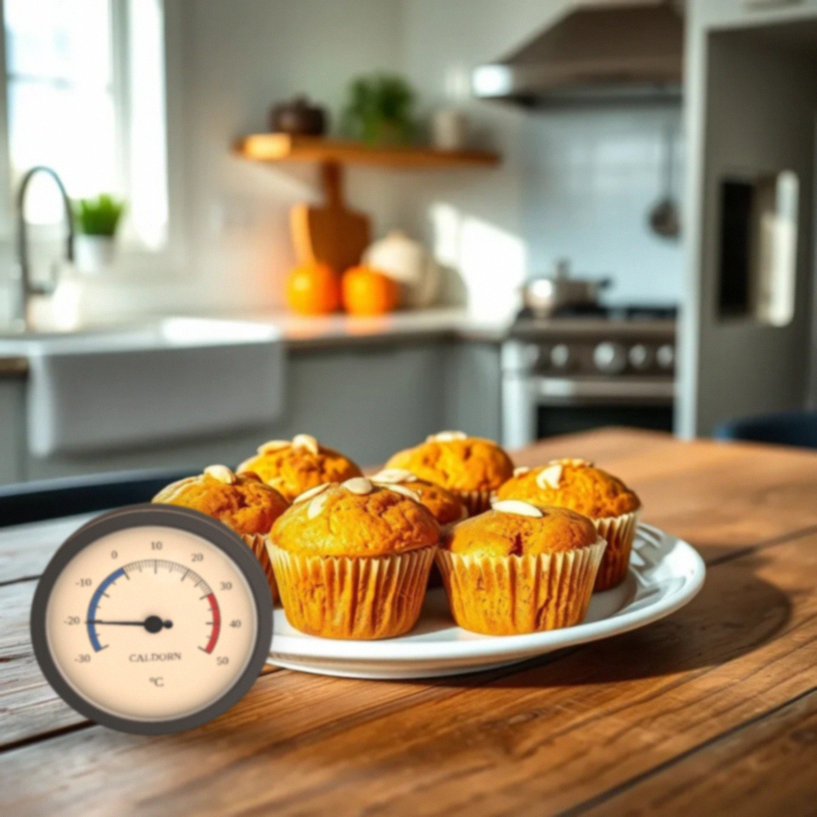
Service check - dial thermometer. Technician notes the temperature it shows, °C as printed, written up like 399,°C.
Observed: -20,°C
